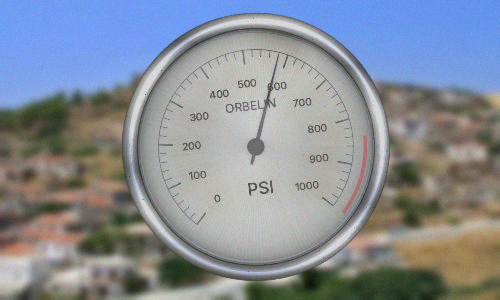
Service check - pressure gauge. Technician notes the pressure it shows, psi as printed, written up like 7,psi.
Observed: 580,psi
